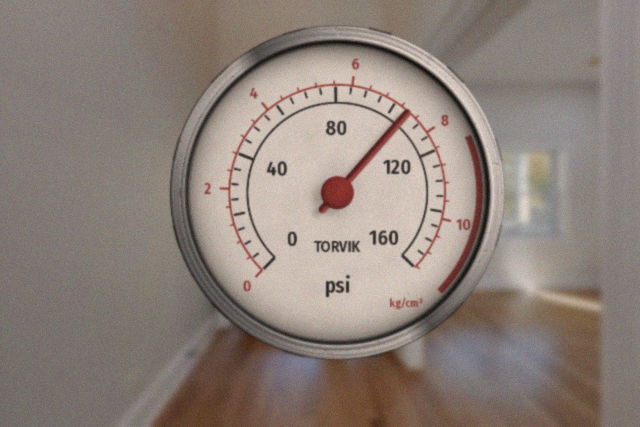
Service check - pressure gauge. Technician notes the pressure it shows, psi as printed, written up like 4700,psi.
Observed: 105,psi
